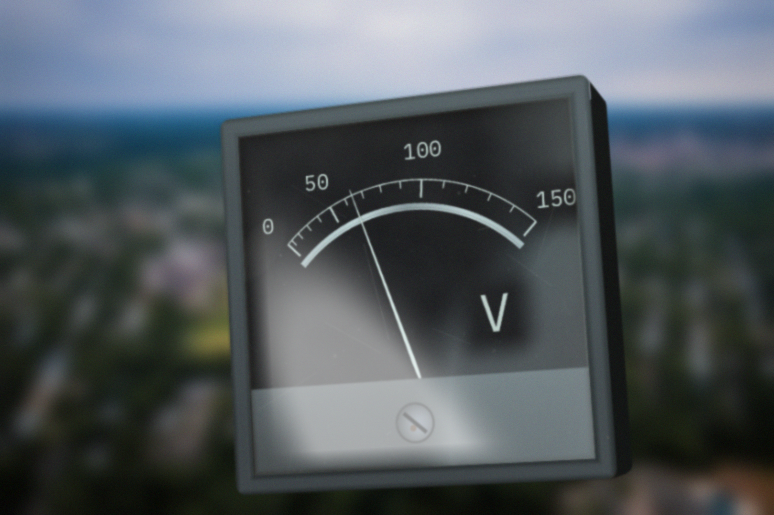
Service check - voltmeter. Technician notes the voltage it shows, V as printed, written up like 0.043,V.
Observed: 65,V
